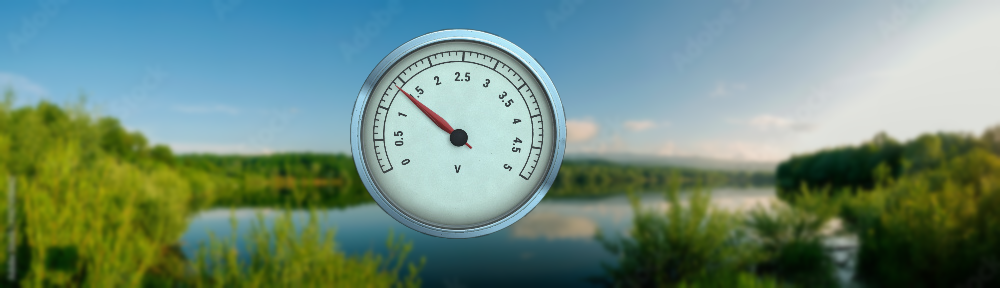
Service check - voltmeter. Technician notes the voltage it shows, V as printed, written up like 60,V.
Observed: 1.4,V
